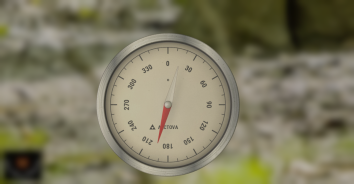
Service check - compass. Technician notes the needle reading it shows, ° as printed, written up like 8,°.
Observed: 195,°
